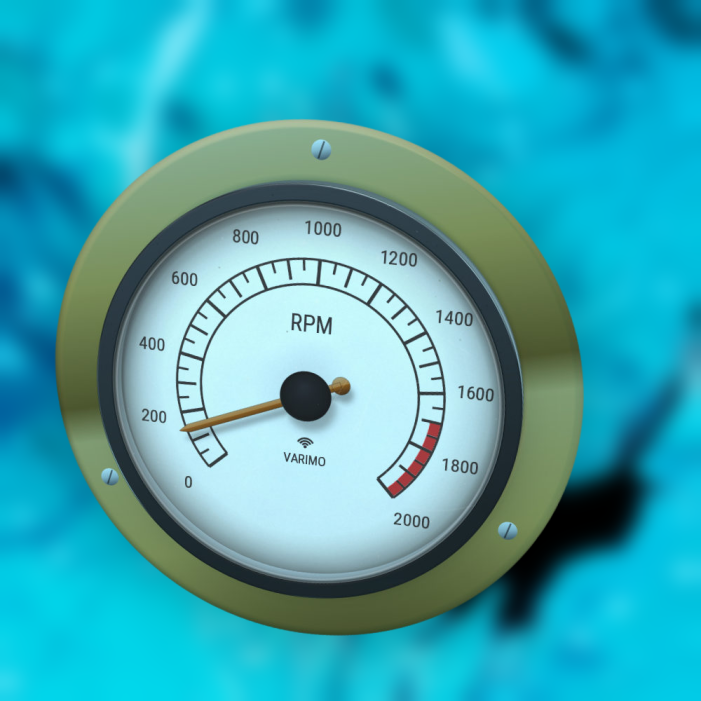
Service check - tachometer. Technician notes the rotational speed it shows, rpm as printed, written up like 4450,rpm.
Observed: 150,rpm
